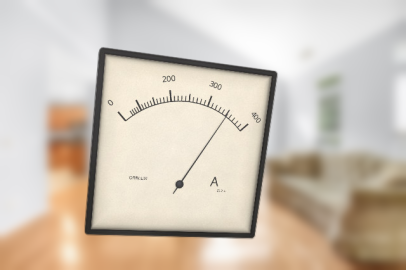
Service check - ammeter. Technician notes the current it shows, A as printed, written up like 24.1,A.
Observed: 350,A
